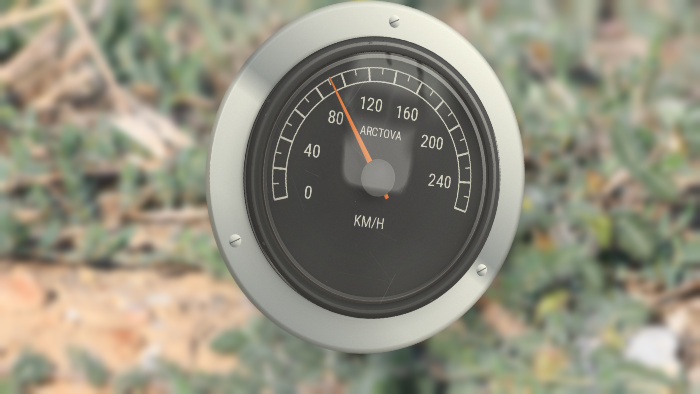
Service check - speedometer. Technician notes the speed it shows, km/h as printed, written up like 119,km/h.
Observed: 90,km/h
